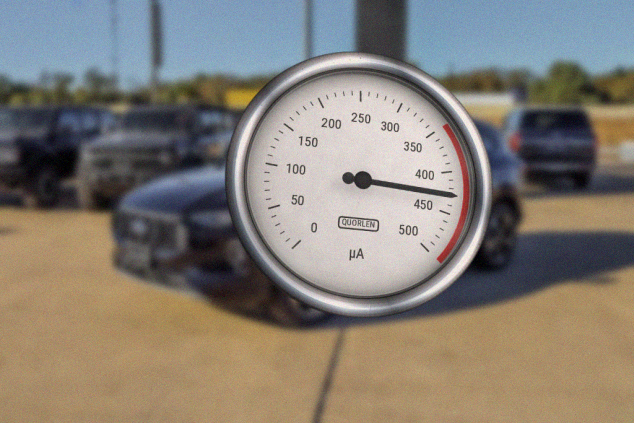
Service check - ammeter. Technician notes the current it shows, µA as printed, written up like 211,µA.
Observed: 430,µA
